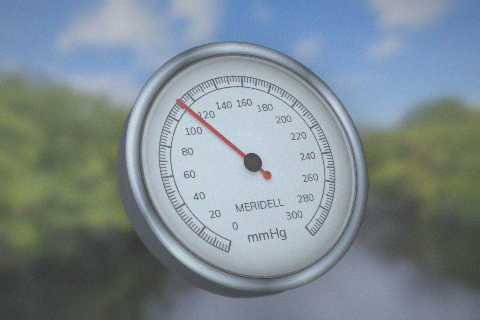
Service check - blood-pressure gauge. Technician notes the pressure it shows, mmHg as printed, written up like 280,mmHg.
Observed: 110,mmHg
